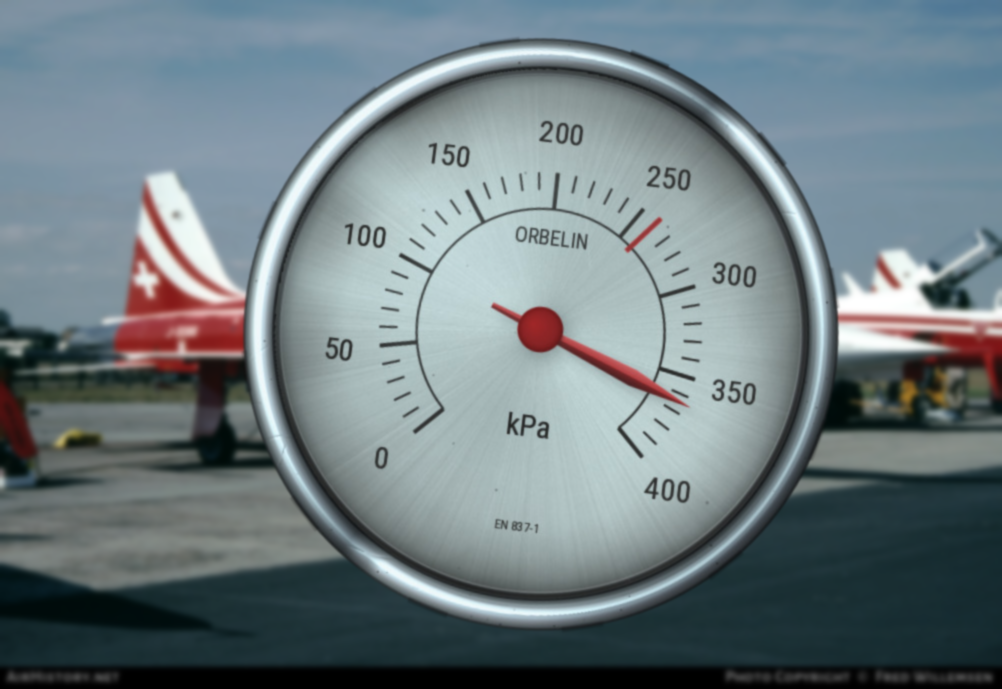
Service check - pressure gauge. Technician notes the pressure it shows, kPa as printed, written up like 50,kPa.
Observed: 365,kPa
